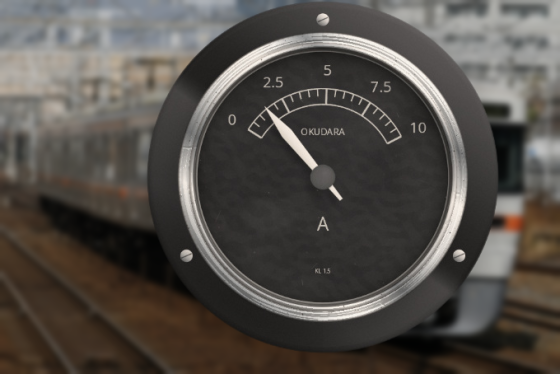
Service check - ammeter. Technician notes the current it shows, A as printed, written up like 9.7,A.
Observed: 1.5,A
